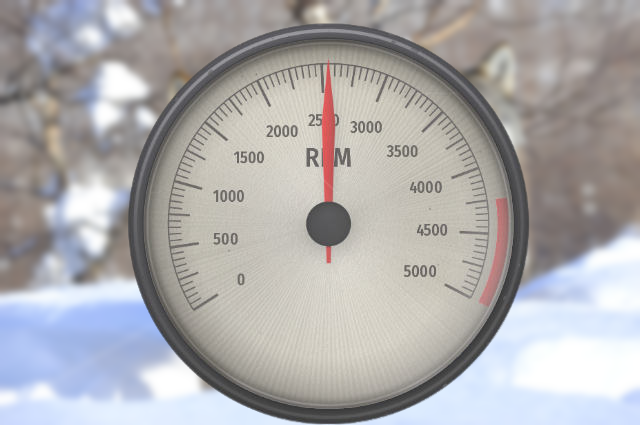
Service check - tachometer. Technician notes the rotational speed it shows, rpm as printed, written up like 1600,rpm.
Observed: 2550,rpm
